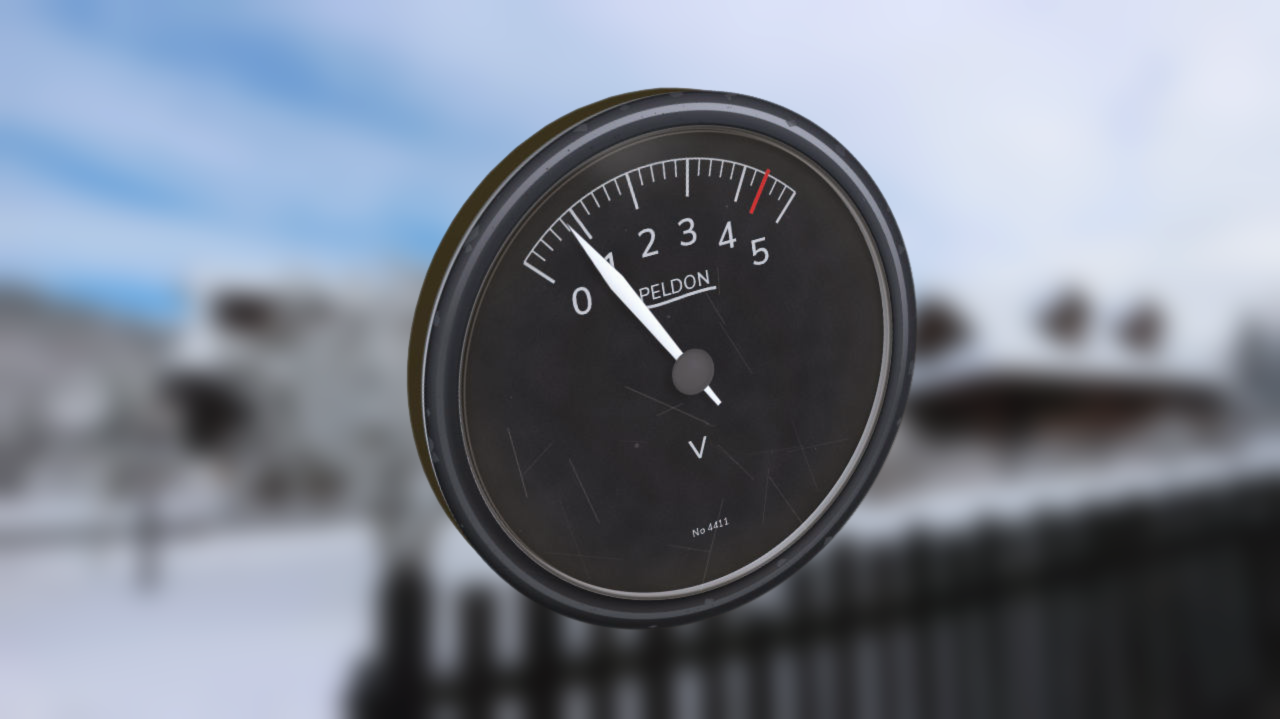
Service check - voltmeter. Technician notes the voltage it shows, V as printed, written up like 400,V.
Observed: 0.8,V
